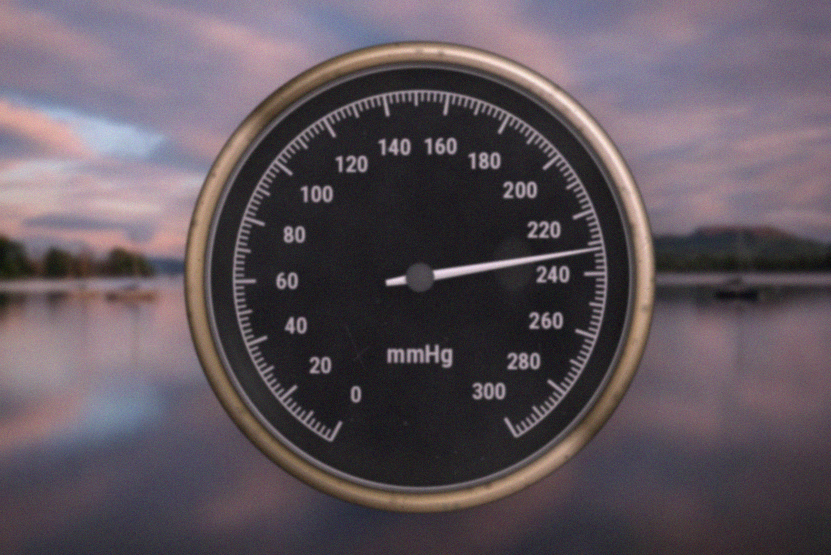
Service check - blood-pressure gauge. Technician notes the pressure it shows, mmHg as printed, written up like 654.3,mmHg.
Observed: 232,mmHg
